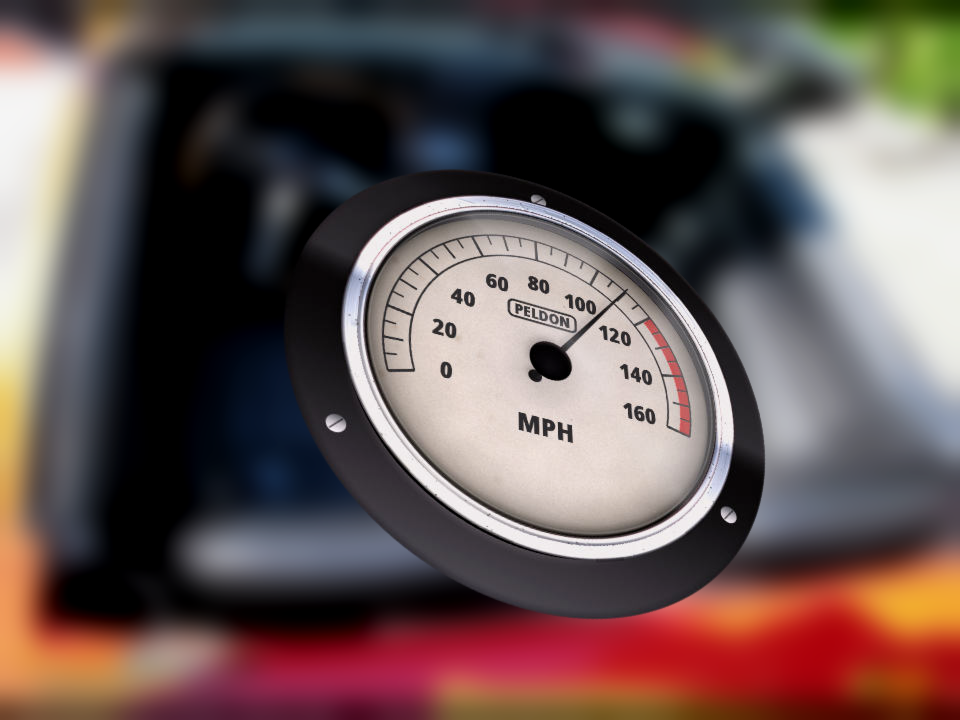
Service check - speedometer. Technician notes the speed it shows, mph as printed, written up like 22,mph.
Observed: 110,mph
